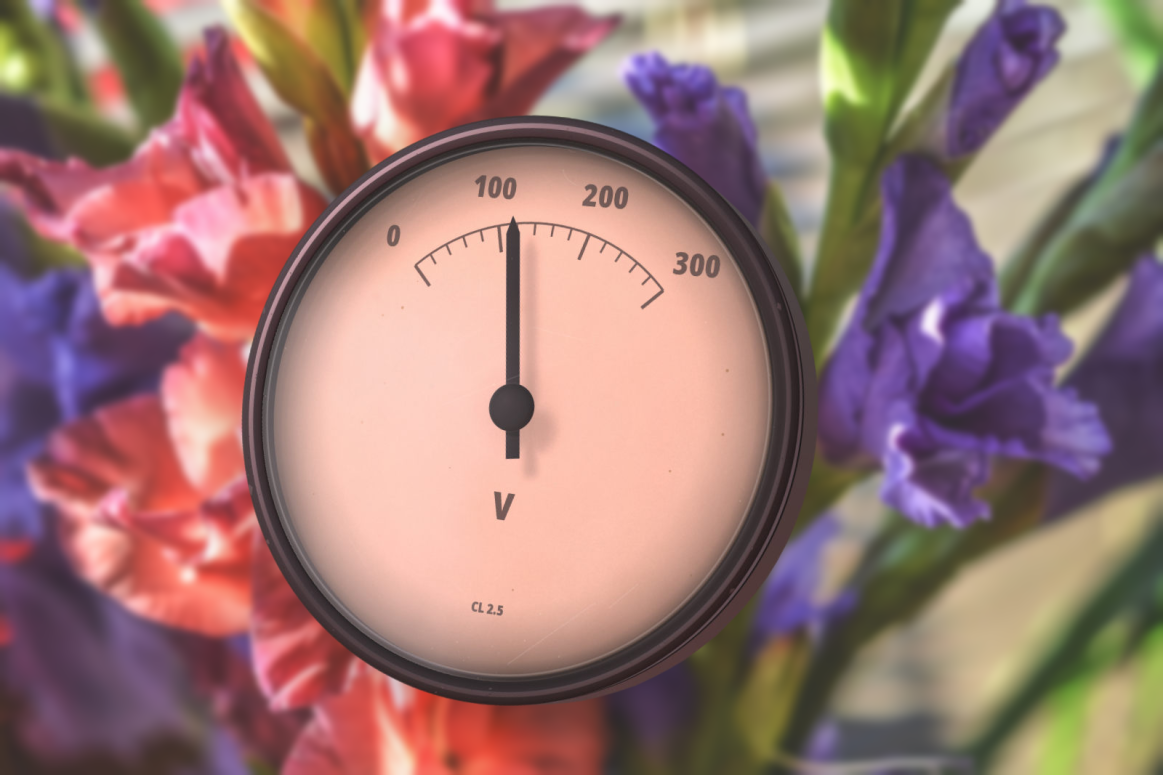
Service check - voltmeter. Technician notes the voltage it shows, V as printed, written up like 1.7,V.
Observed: 120,V
